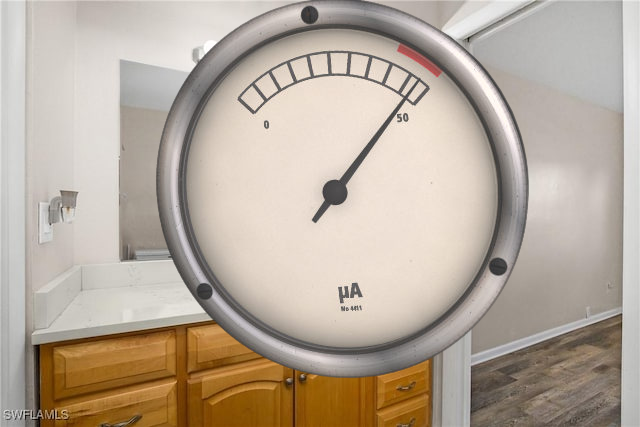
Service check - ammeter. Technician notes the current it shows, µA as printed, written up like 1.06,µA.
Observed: 47.5,µA
